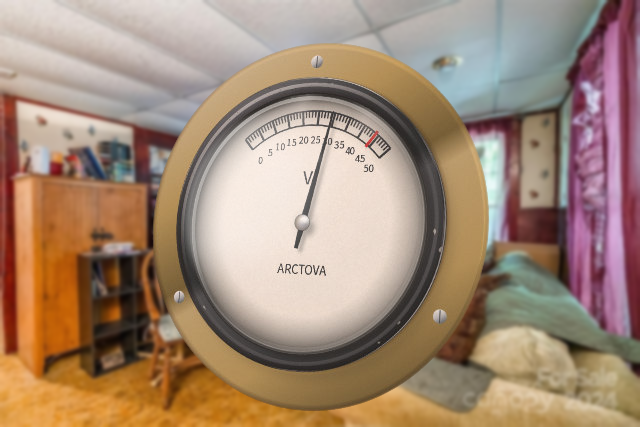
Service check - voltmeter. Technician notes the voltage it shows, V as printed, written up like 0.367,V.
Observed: 30,V
